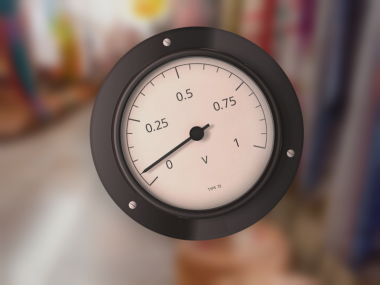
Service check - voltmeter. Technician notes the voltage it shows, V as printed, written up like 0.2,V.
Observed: 0.05,V
